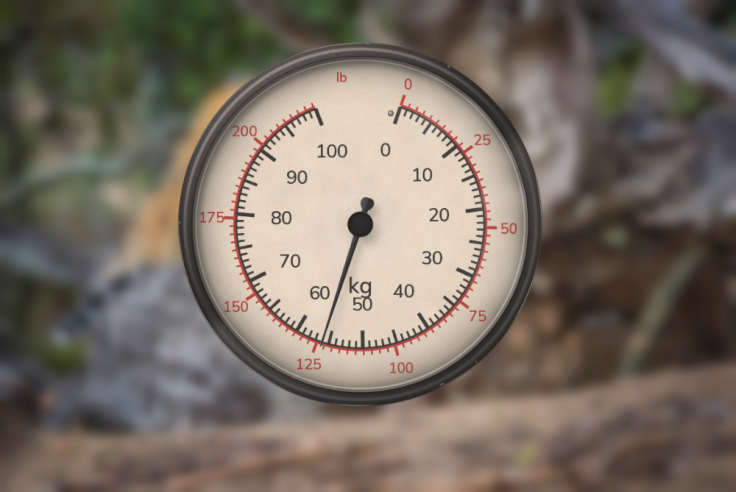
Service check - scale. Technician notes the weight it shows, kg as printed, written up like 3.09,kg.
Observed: 56,kg
